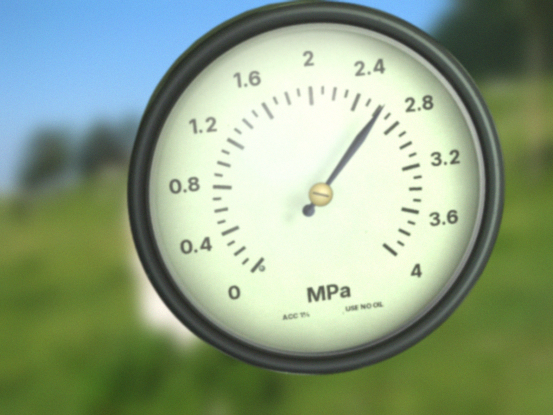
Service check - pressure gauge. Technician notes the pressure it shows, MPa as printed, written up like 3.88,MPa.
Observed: 2.6,MPa
